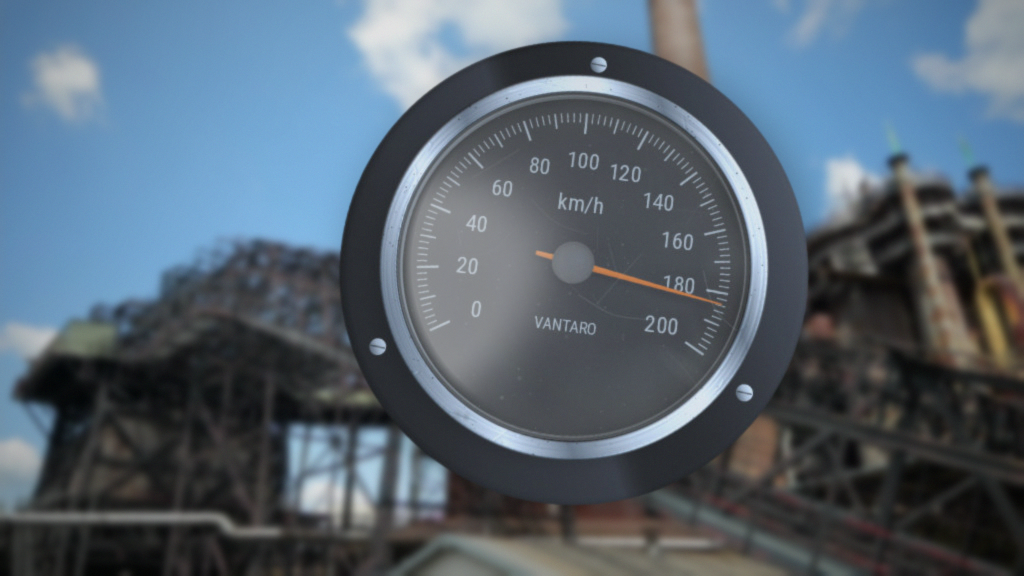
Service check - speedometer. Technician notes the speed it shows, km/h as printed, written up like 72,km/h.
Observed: 184,km/h
